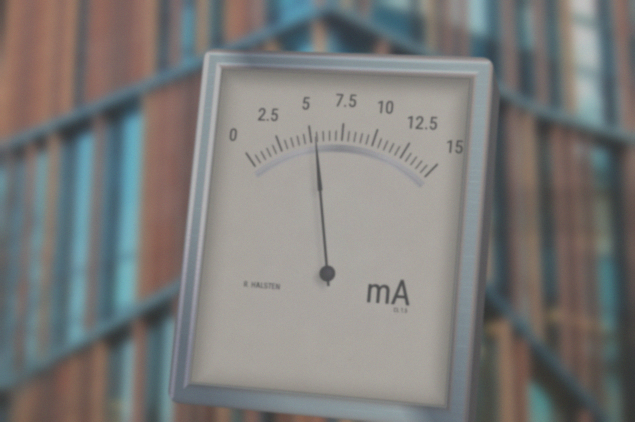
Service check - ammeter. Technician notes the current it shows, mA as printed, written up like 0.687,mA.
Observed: 5.5,mA
